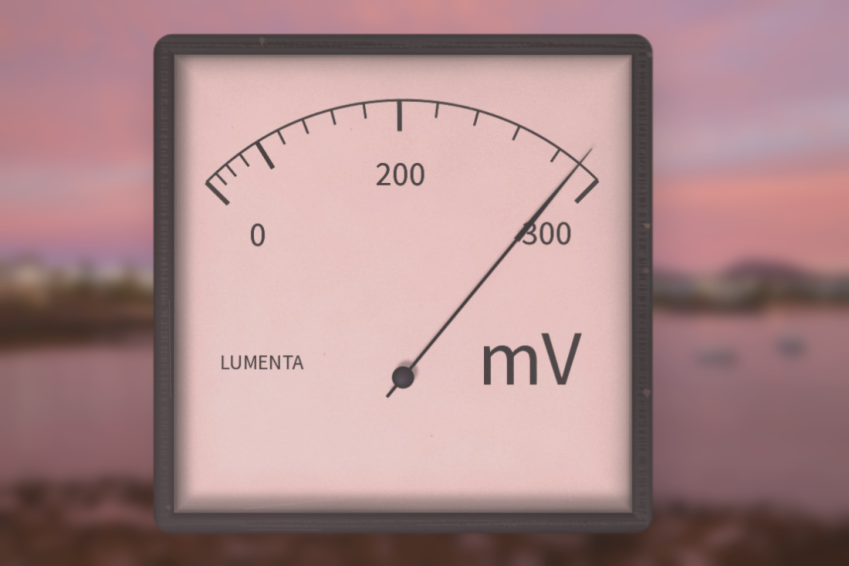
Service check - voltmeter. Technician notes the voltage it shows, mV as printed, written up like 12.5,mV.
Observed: 290,mV
